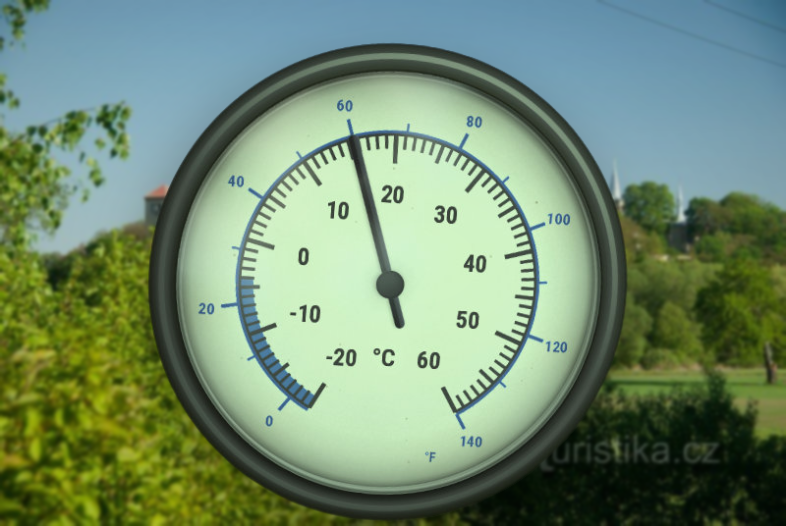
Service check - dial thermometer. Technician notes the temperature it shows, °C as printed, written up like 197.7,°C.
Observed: 15.5,°C
